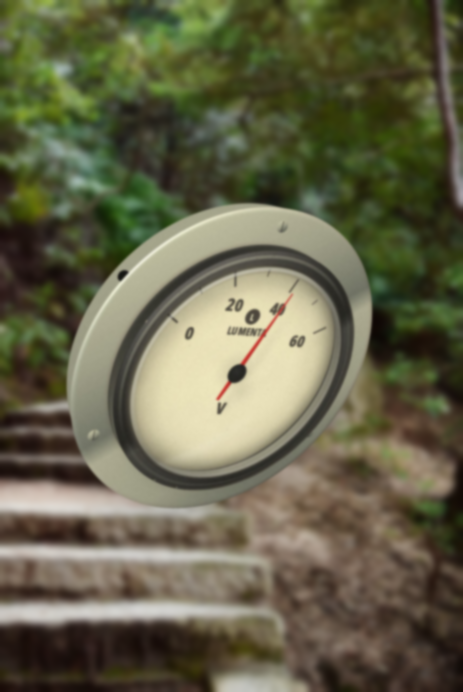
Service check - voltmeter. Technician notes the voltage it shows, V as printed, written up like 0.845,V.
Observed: 40,V
